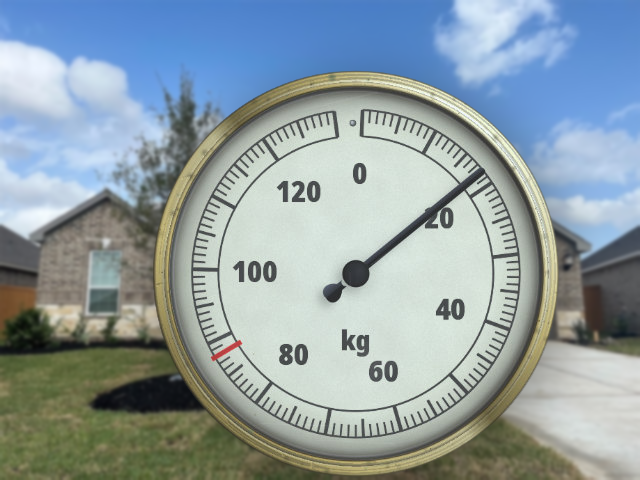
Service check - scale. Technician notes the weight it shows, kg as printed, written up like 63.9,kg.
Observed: 18,kg
